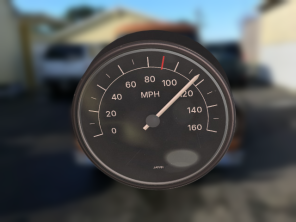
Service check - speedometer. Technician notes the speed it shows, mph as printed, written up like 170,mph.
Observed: 115,mph
